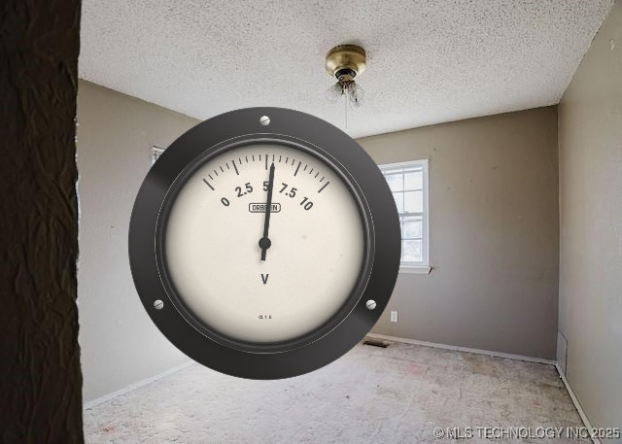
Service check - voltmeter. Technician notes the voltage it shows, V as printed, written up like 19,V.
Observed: 5.5,V
